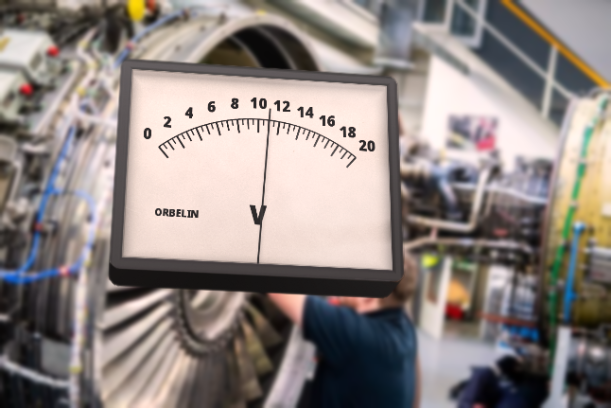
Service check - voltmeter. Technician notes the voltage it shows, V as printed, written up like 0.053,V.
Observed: 11,V
